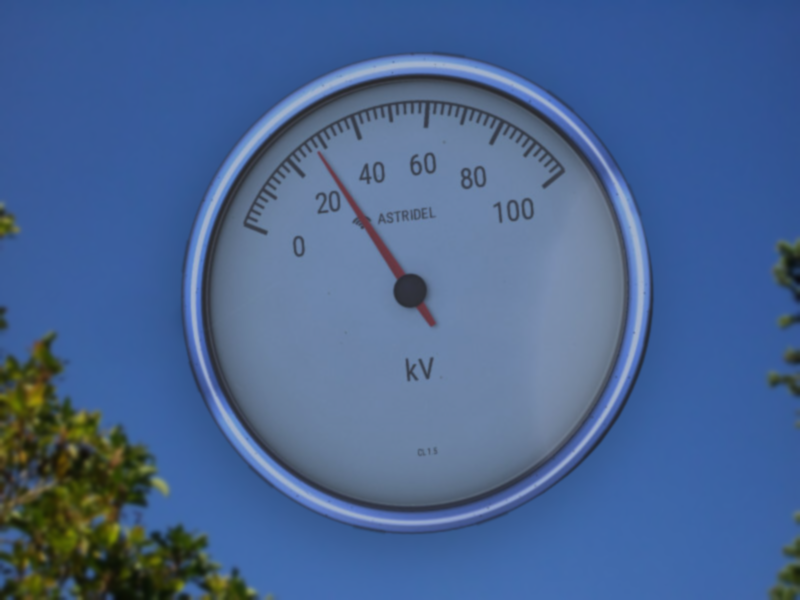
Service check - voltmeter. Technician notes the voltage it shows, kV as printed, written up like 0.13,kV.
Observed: 28,kV
